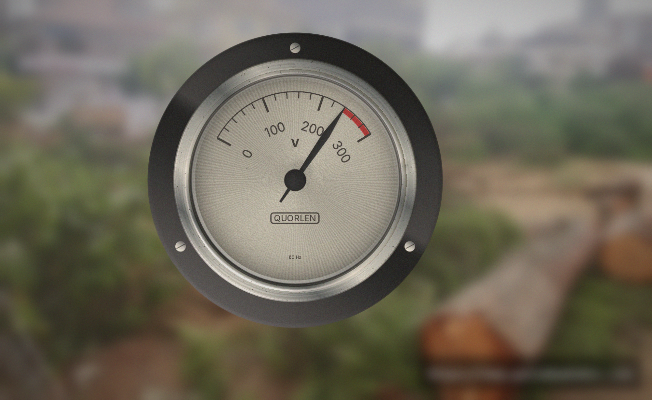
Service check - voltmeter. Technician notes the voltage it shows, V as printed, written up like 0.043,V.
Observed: 240,V
